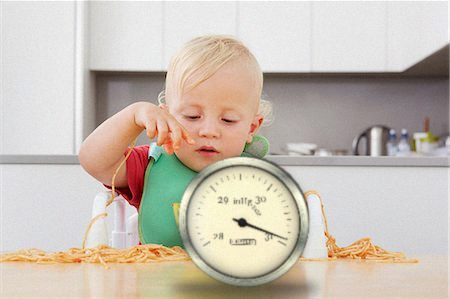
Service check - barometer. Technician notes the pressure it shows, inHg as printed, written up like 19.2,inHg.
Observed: 30.9,inHg
